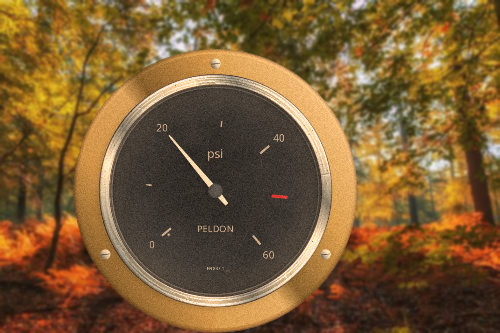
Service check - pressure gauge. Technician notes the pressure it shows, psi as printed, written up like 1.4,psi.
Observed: 20,psi
